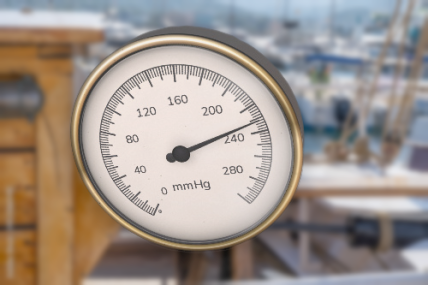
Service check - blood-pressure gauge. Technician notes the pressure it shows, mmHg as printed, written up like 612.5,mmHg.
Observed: 230,mmHg
